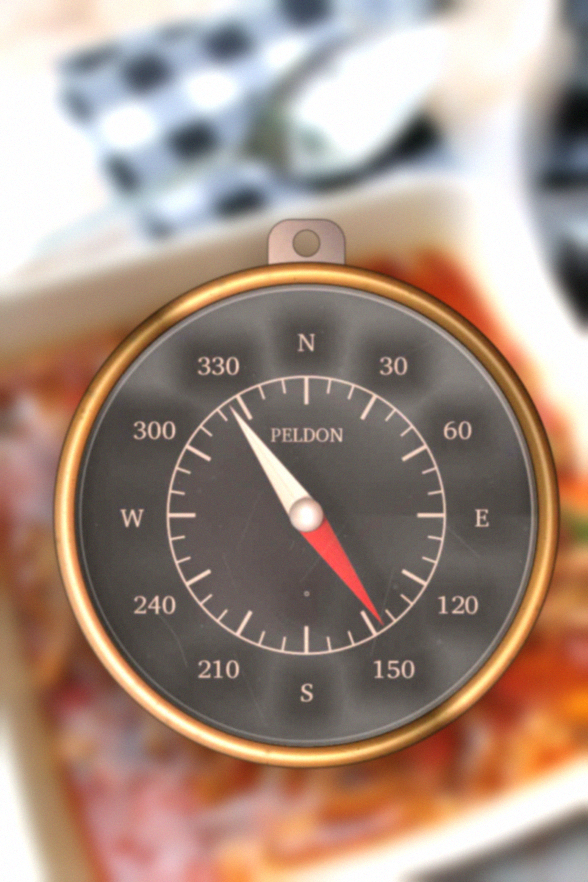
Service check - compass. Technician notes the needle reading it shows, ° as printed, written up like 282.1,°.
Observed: 145,°
